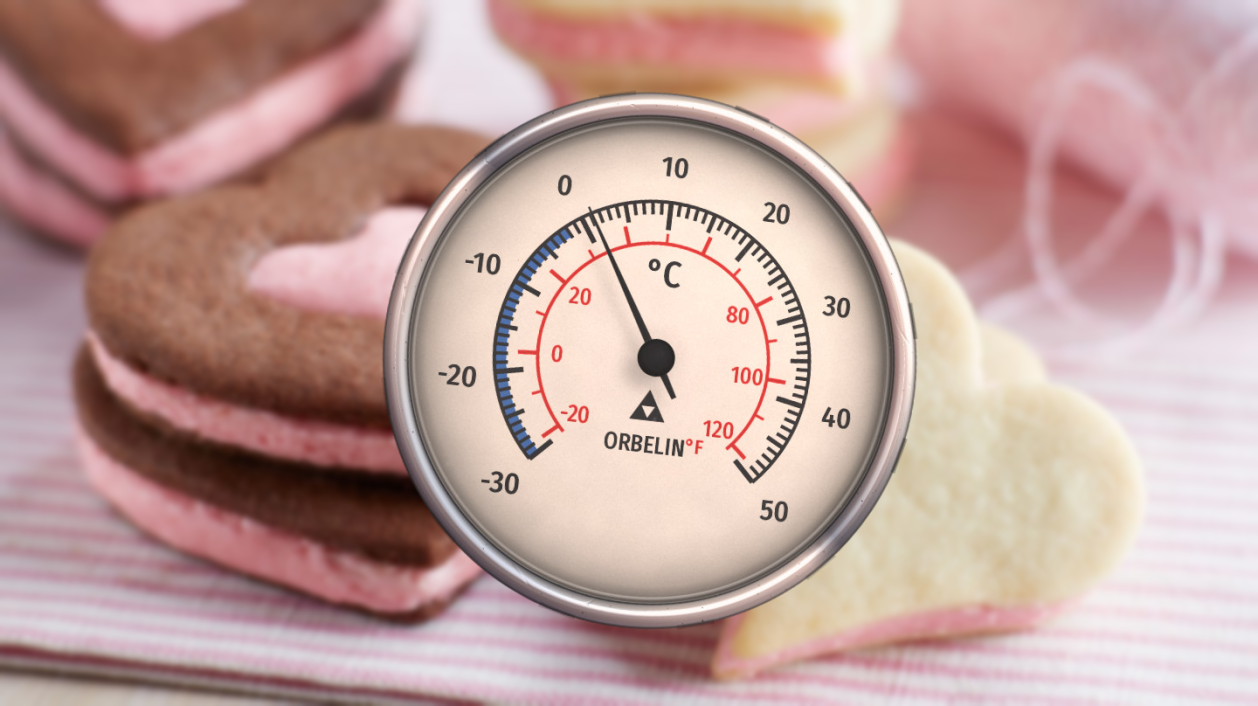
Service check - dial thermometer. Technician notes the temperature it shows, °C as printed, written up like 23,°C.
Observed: 1,°C
